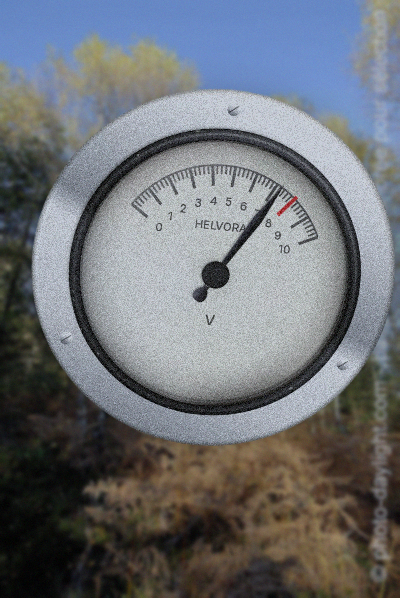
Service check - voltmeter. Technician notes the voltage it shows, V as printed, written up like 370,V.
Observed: 7.2,V
